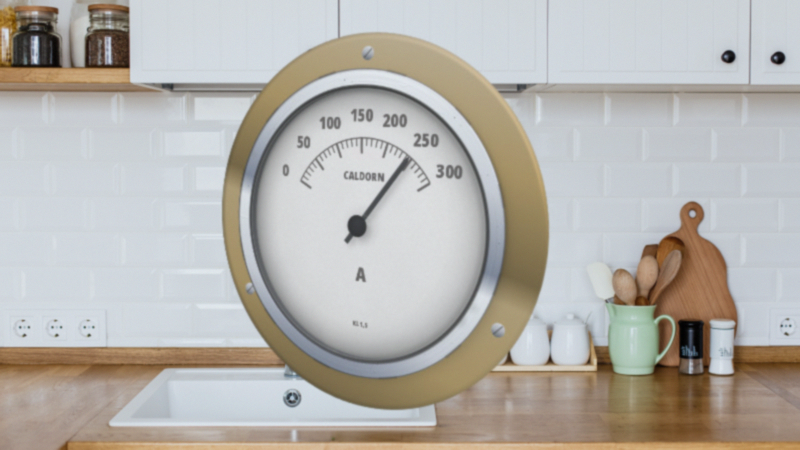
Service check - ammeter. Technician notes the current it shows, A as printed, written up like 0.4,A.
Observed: 250,A
